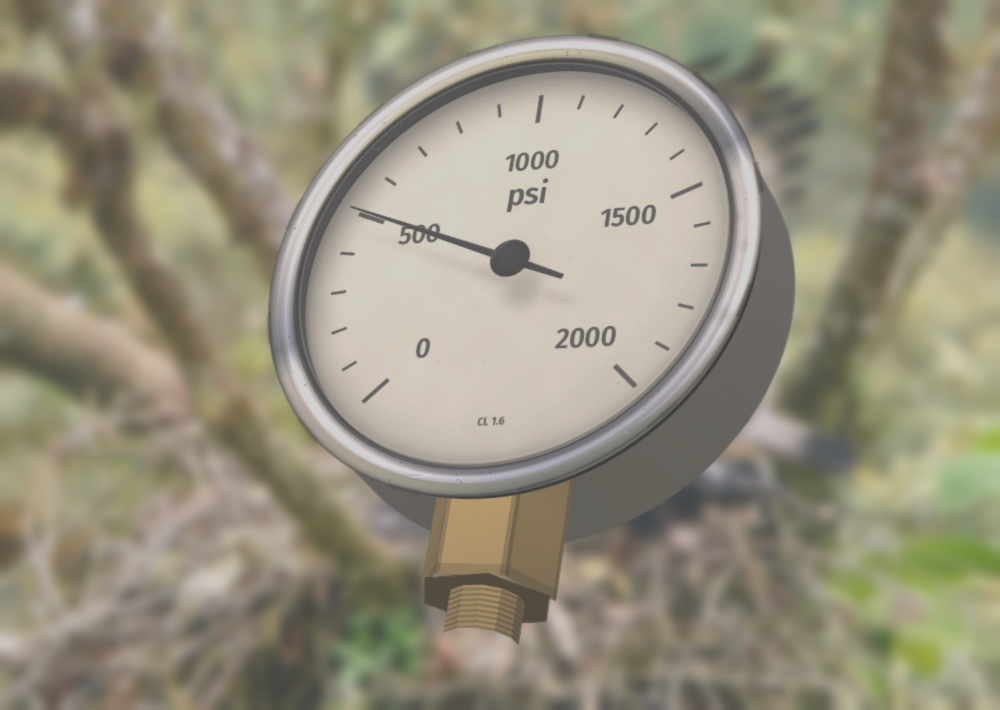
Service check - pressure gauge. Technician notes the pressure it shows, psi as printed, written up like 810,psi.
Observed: 500,psi
